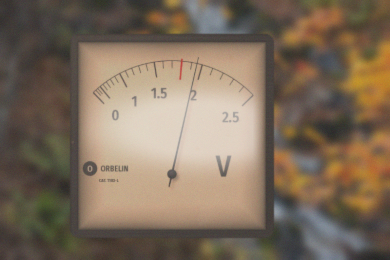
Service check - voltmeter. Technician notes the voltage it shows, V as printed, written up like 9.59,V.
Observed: 1.95,V
